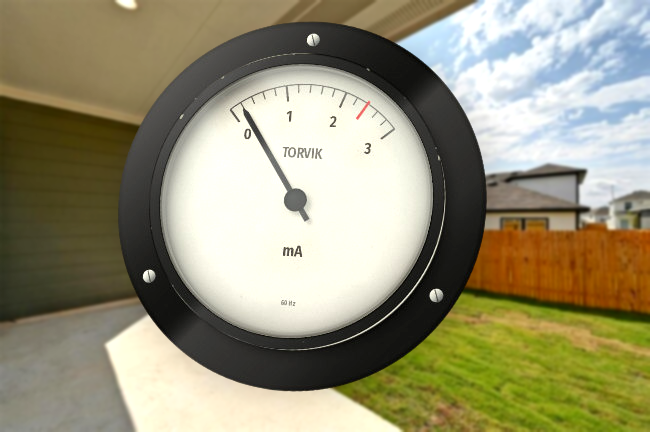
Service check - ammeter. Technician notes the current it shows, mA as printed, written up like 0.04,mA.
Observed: 0.2,mA
